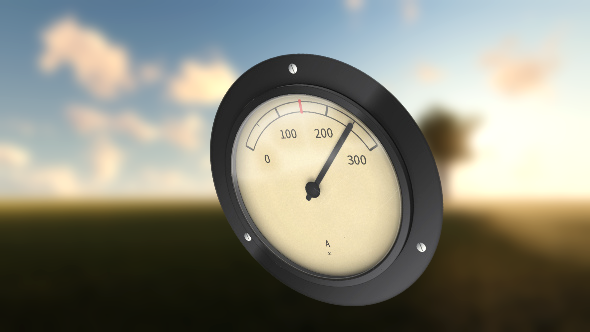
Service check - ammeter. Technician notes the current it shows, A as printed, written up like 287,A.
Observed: 250,A
